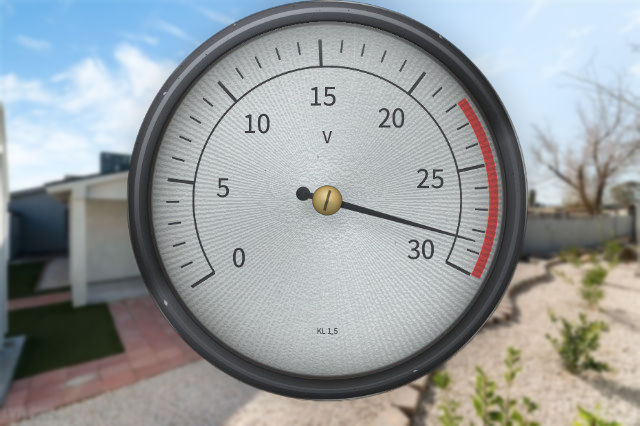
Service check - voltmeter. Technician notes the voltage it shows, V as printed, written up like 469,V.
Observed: 28.5,V
